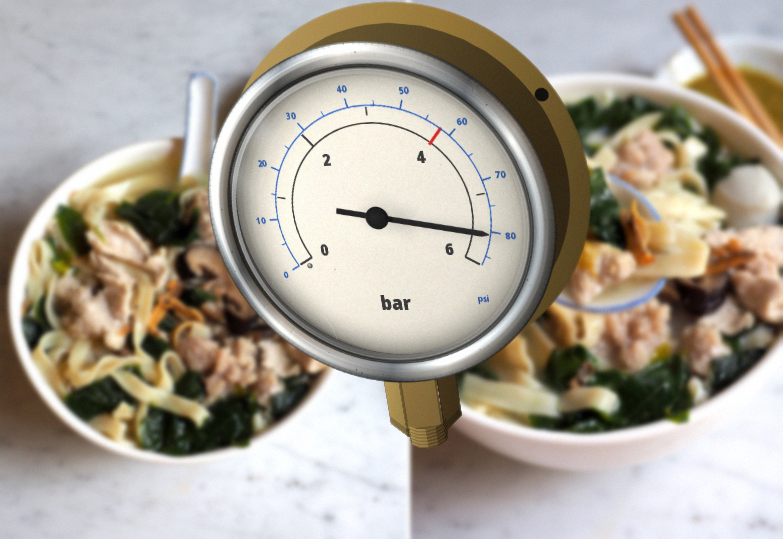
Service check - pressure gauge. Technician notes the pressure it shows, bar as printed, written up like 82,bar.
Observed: 5.5,bar
